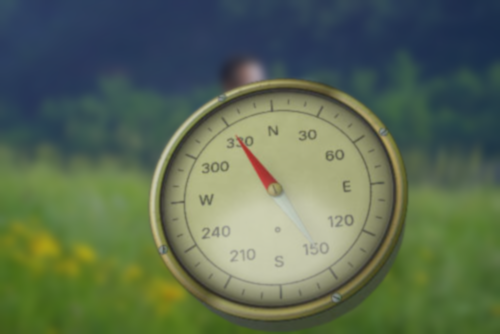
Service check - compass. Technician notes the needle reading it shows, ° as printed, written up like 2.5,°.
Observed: 330,°
